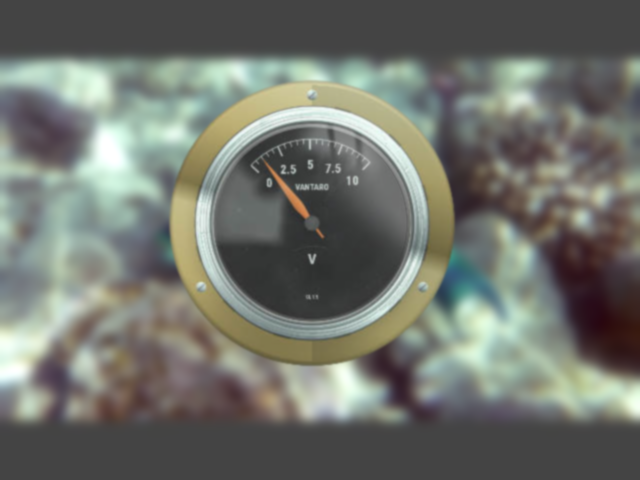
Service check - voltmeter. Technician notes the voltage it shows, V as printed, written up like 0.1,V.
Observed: 1,V
